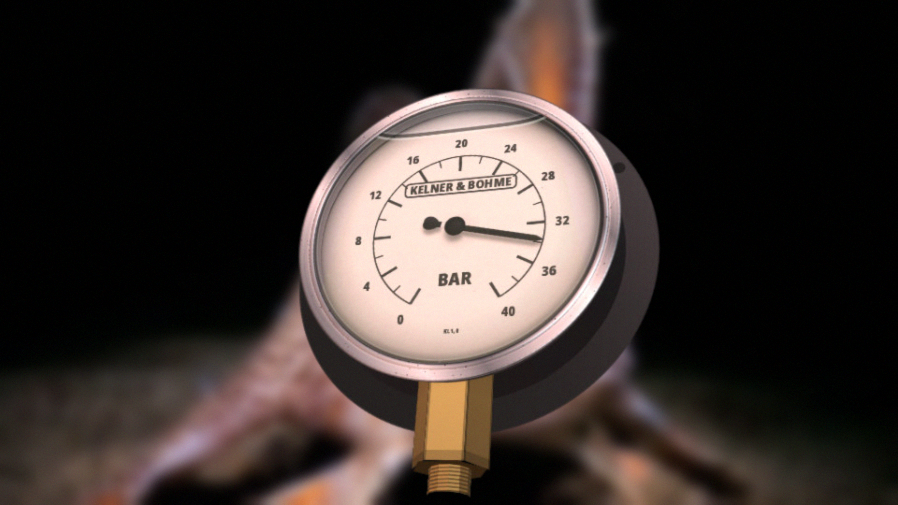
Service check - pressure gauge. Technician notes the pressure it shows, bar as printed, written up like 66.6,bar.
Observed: 34,bar
